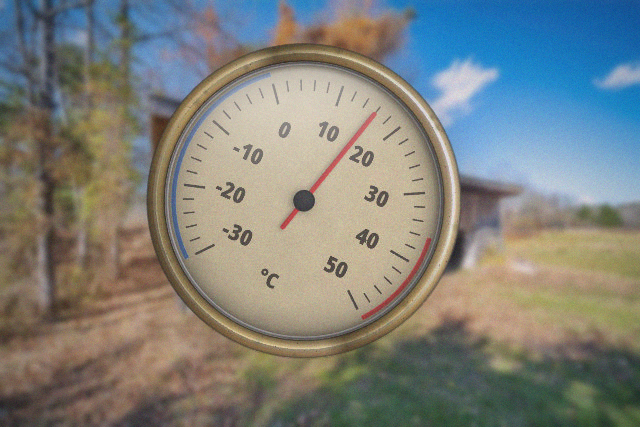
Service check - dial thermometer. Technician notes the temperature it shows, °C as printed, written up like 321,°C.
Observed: 16,°C
